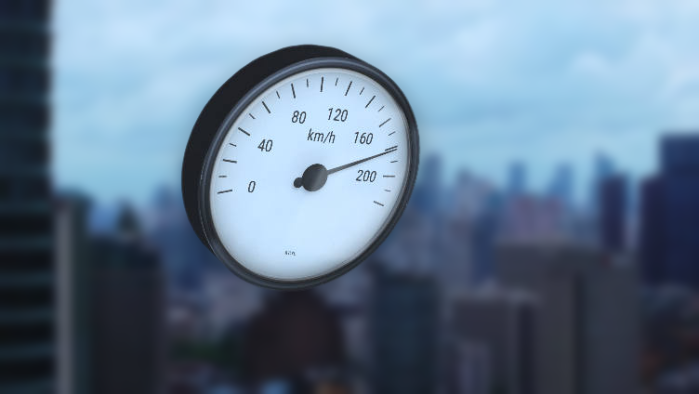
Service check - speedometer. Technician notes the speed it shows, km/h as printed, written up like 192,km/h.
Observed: 180,km/h
